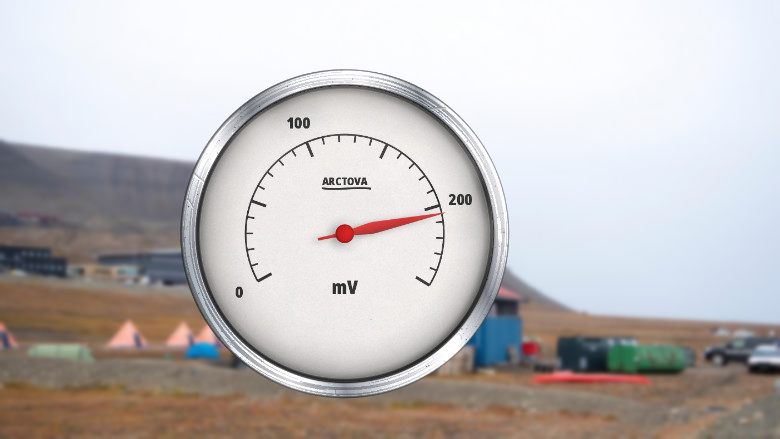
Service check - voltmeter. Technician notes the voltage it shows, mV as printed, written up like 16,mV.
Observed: 205,mV
